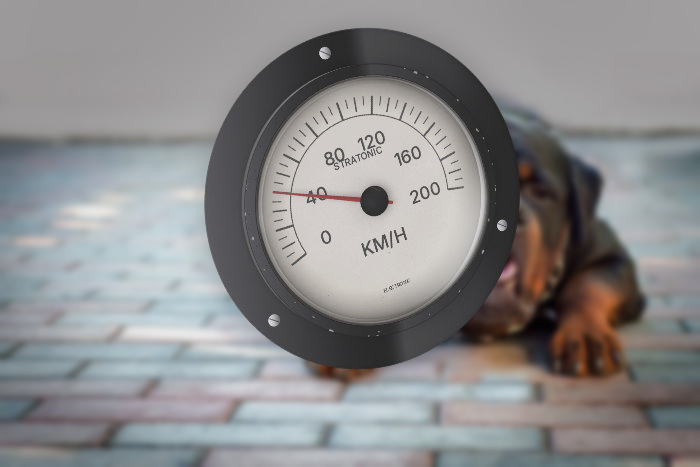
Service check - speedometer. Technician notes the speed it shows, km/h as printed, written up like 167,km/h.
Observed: 40,km/h
